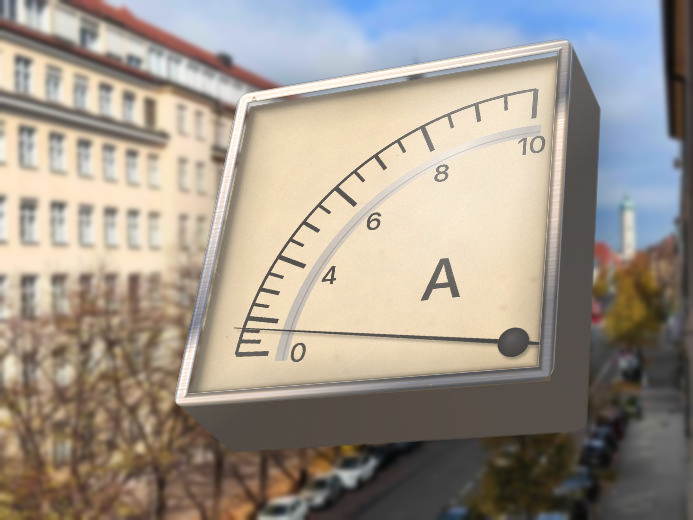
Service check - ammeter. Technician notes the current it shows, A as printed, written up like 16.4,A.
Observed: 1.5,A
